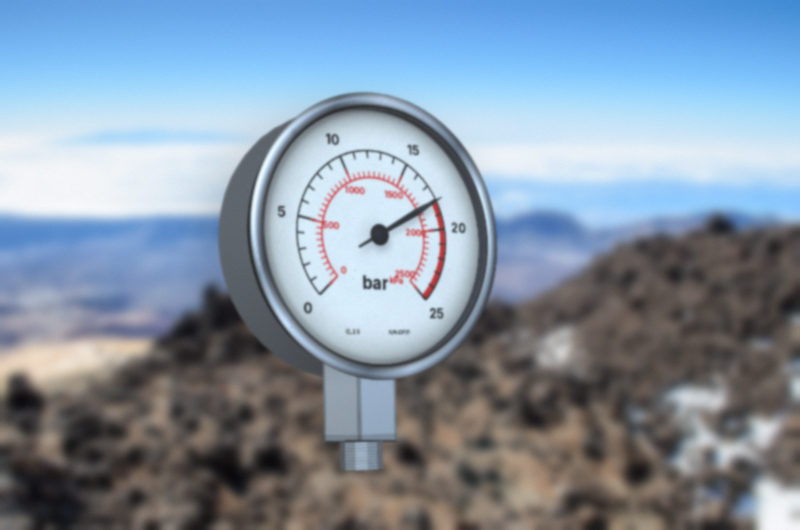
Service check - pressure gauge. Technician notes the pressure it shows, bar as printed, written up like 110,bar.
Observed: 18,bar
